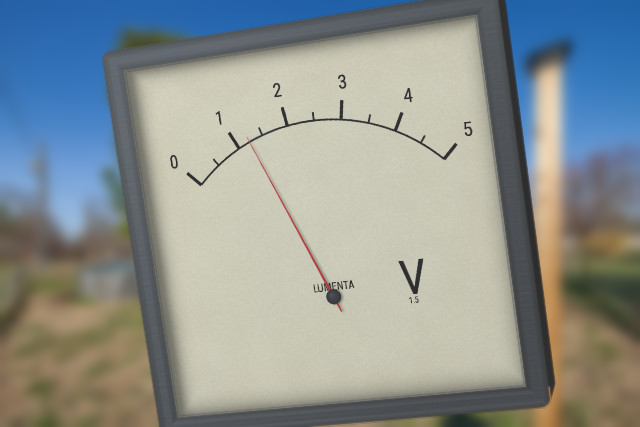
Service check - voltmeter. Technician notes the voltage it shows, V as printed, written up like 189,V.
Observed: 1.25,V
